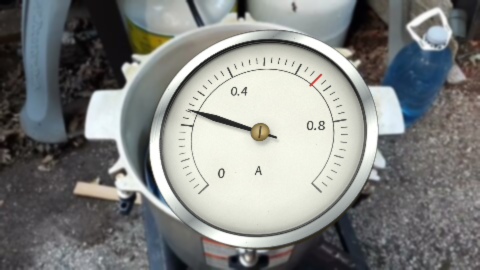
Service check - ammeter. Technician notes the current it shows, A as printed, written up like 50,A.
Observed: 0.24,A
